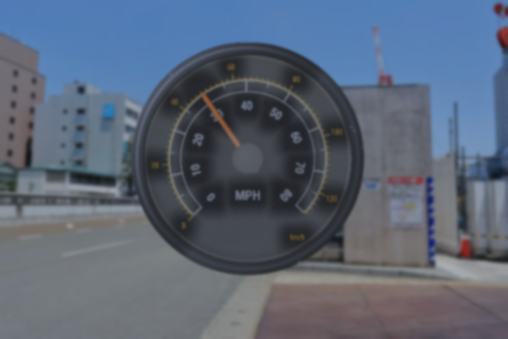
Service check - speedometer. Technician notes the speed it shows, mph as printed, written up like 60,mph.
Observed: 30,mph
